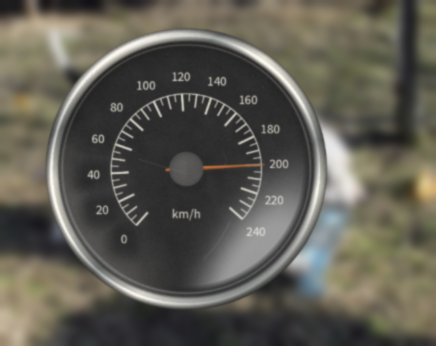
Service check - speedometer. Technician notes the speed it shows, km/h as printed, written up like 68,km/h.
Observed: 200,km/h
